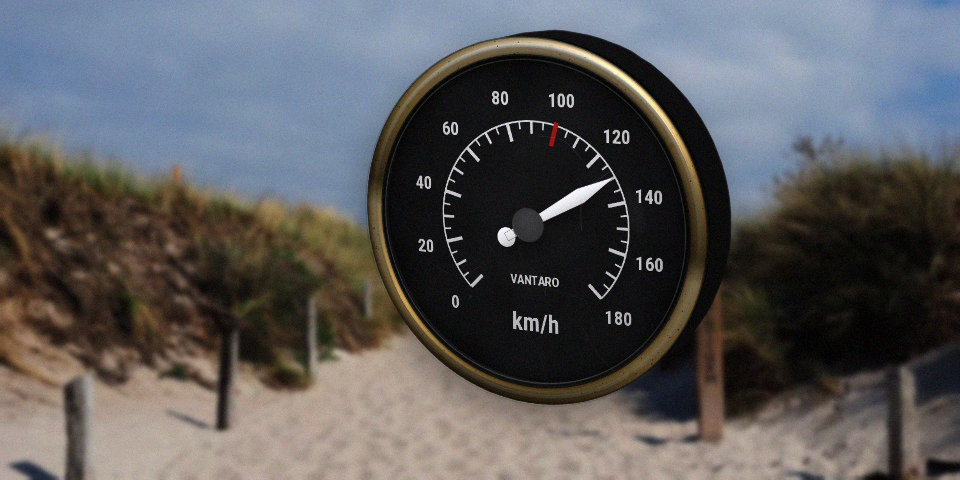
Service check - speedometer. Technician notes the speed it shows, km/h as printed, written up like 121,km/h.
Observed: 130,km/h
